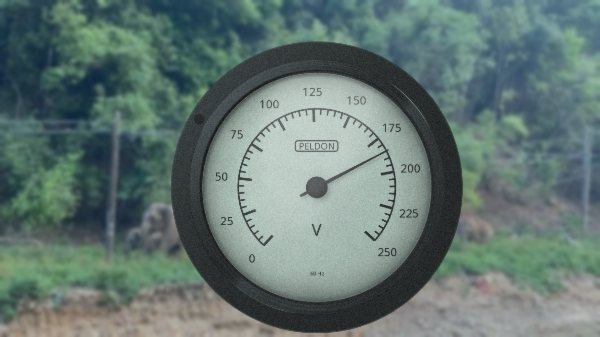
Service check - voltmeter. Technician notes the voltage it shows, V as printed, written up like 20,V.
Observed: 185,V
